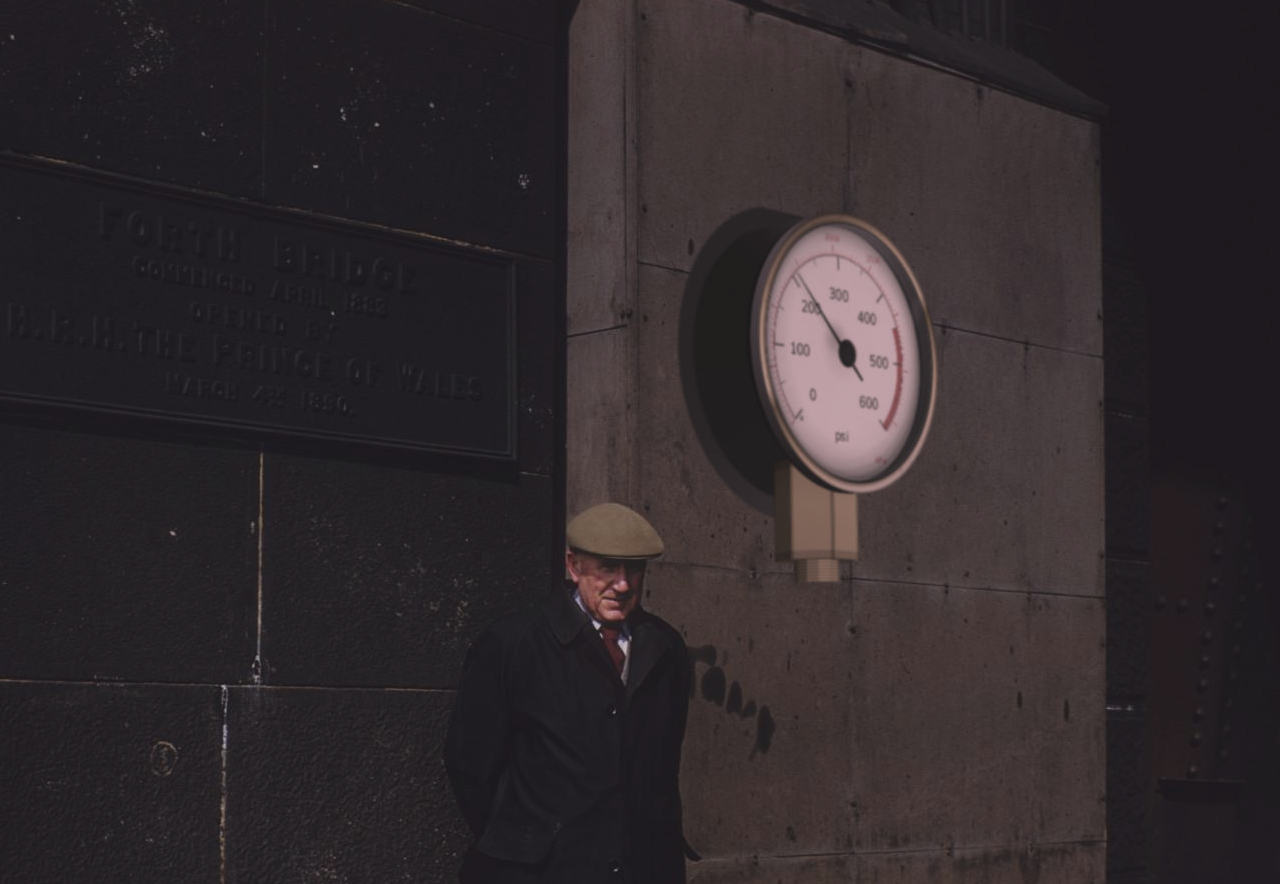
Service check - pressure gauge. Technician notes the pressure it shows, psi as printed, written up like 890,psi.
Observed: 200,psi
